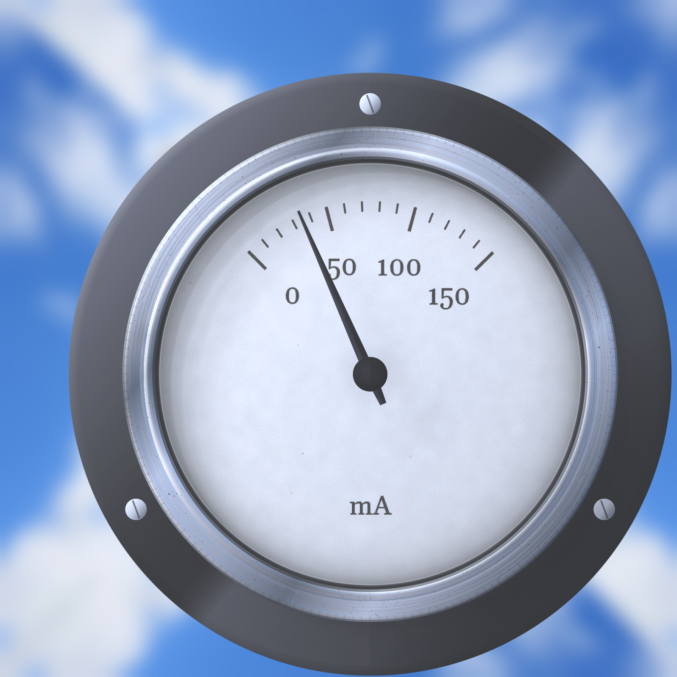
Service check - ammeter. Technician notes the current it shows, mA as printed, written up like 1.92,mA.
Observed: 35,mA
